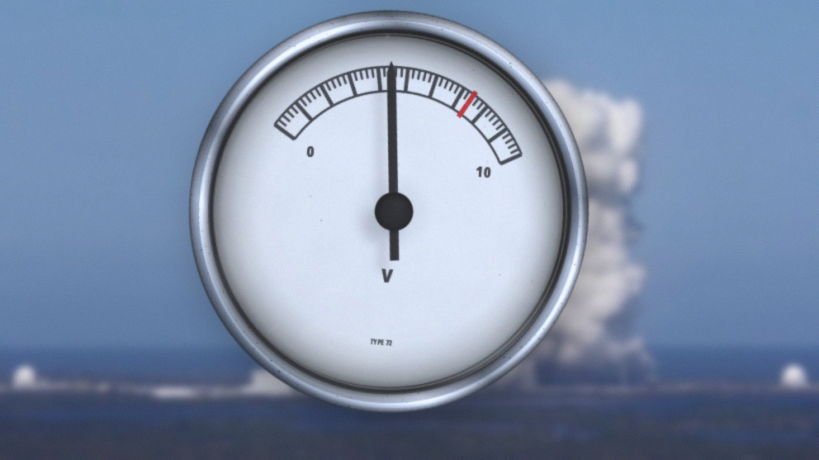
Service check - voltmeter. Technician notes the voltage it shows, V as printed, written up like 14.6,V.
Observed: 4.4,V
